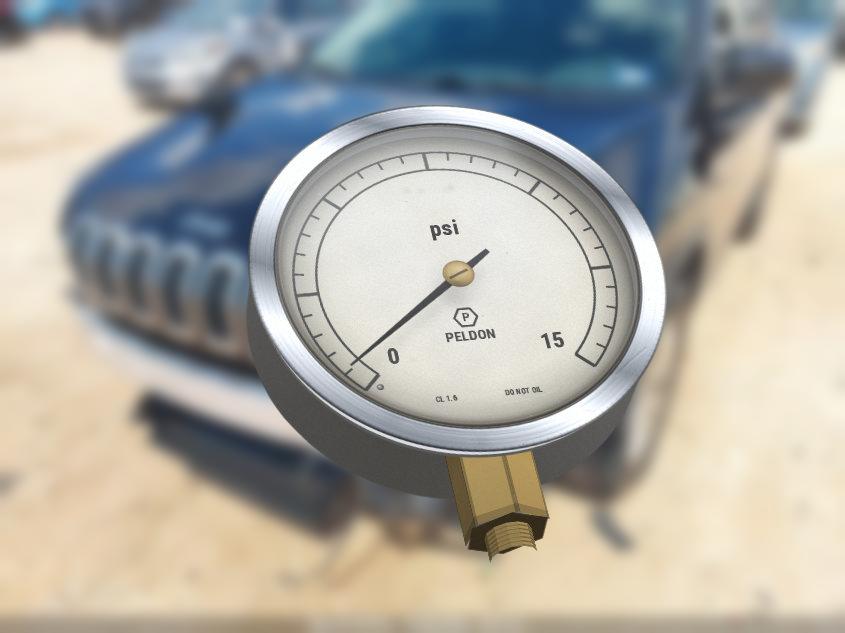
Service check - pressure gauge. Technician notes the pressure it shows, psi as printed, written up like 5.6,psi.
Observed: 0.5,psi
